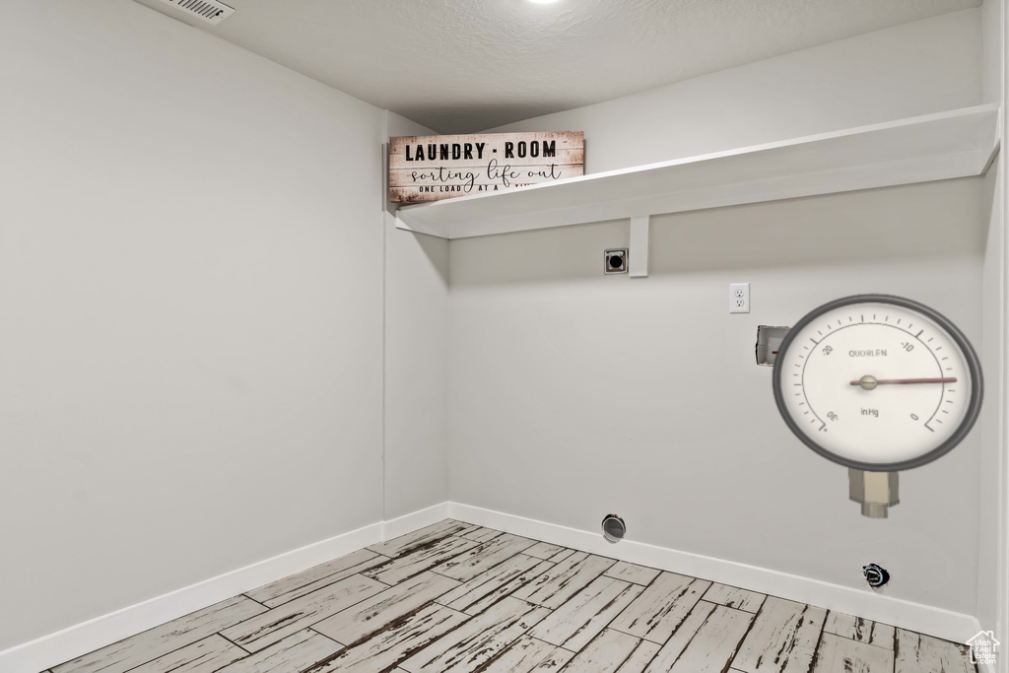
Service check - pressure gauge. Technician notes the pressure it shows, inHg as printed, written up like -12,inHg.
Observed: -5,inHg
